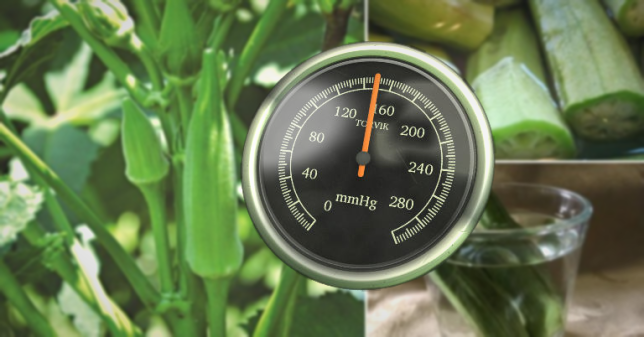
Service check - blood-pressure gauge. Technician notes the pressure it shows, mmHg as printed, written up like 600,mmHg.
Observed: 150,mmHg
